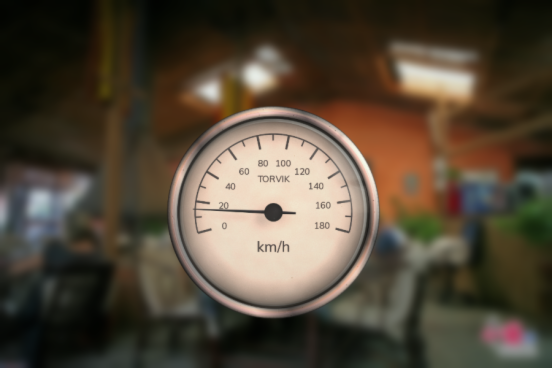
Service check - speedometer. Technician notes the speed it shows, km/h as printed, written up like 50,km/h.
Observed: 15,km/h
